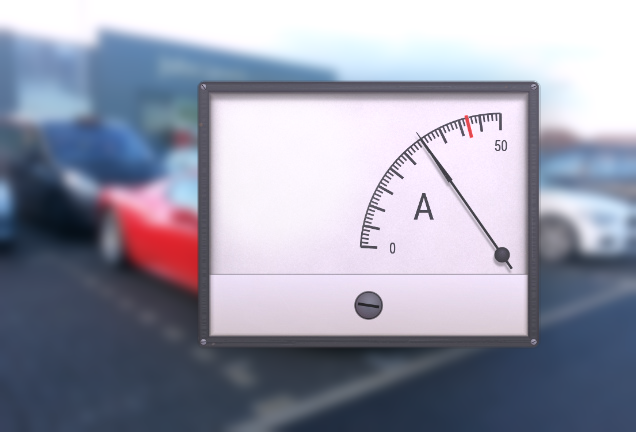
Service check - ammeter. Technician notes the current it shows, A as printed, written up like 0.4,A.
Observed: 30,A
